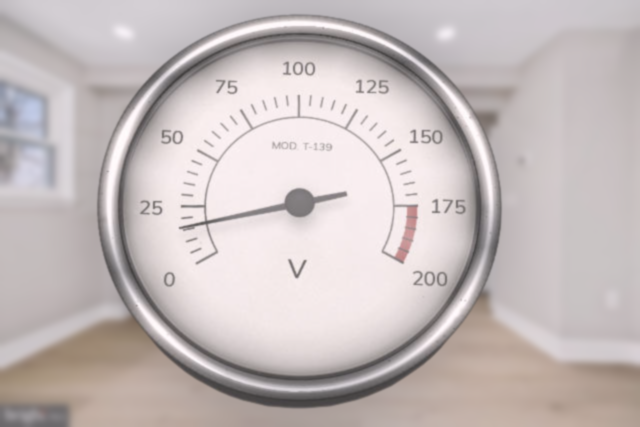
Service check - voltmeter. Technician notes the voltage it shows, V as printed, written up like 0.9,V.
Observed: 15,V
